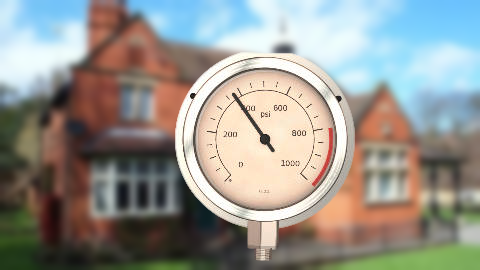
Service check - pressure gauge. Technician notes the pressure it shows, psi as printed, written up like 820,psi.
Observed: 375,psi
